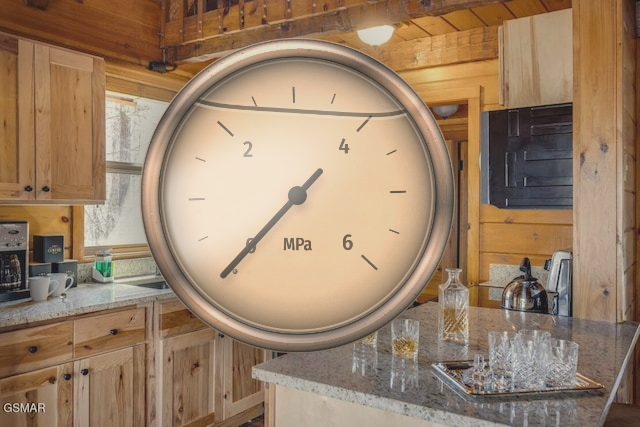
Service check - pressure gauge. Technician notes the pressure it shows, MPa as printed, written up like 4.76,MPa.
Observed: 0,MPa
